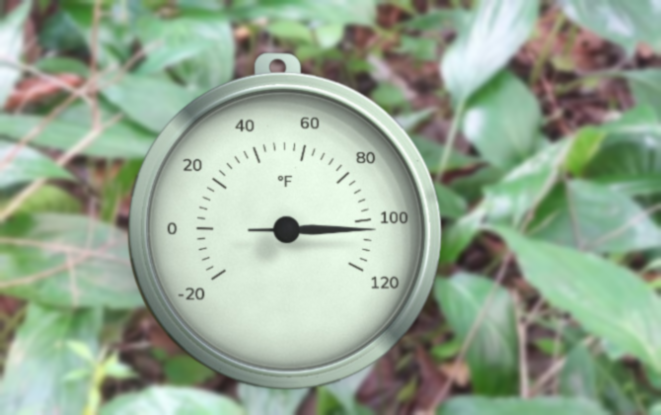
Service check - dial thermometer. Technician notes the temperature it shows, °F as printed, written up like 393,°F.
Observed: 104,°F
